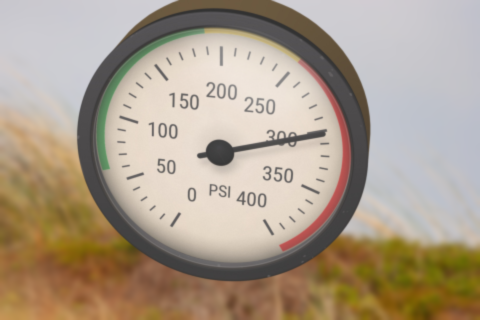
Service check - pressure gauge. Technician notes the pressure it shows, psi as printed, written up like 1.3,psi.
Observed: 300,psi
